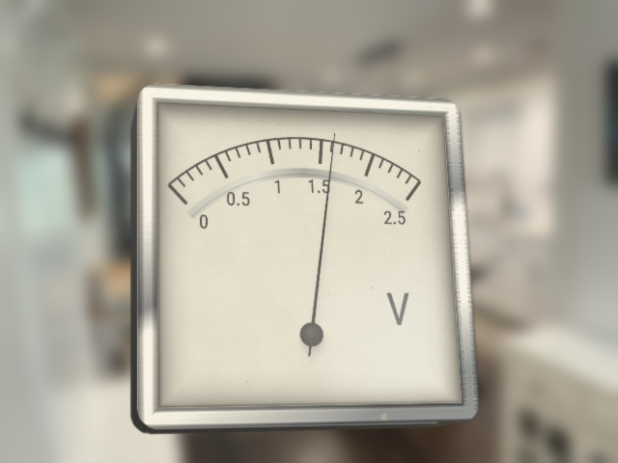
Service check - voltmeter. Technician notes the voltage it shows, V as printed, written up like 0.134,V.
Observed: 1.6,V
